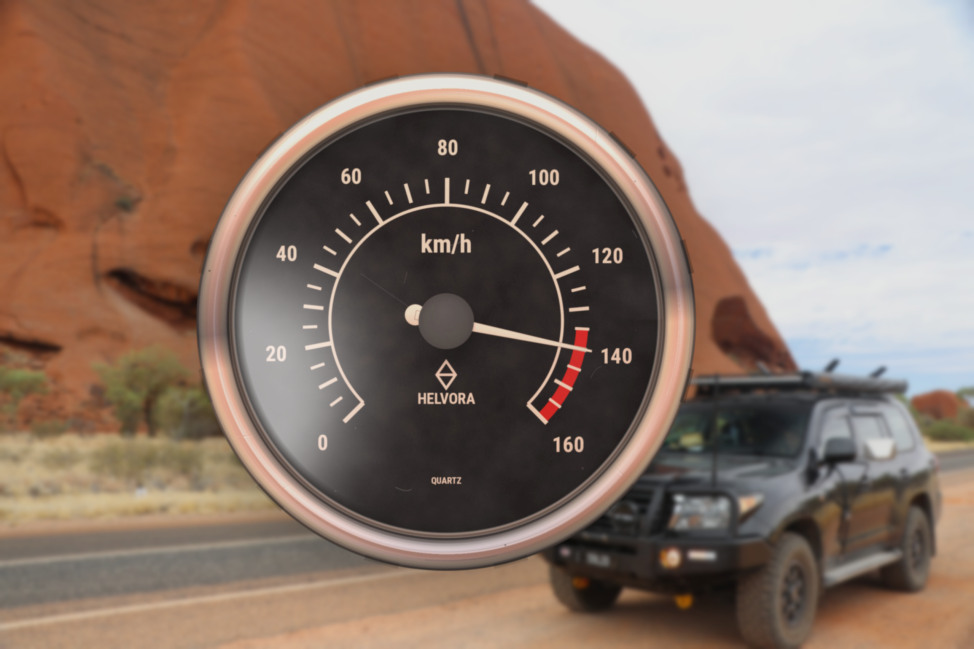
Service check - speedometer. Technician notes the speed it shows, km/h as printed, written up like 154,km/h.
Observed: 140,km/h
